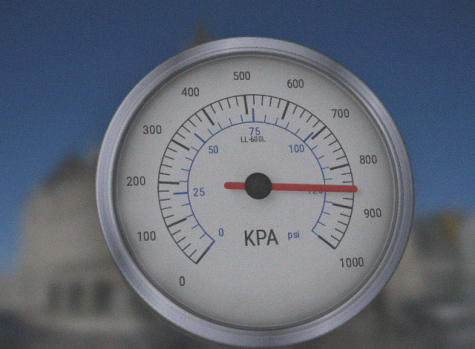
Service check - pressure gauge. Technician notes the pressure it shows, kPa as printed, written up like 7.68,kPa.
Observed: 860,kPa
